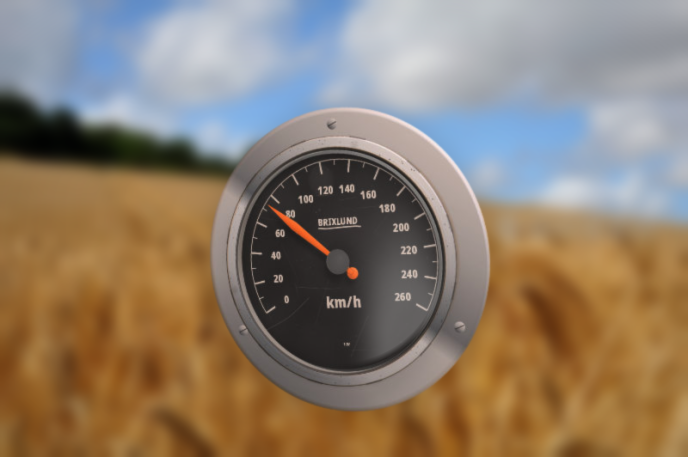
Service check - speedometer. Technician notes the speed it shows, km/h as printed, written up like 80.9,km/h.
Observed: 75,km/h
